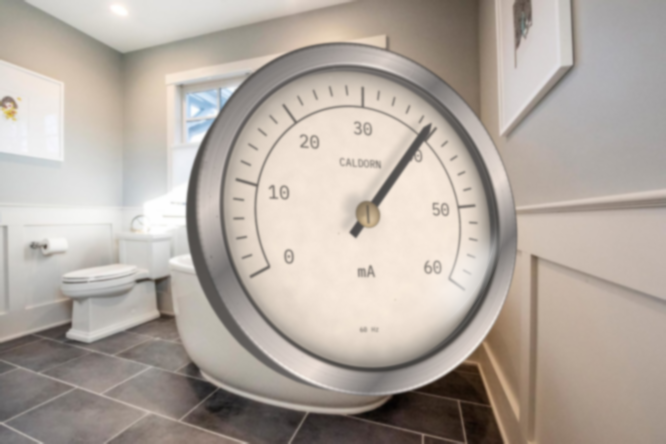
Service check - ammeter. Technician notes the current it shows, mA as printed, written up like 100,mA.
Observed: 39,mA
